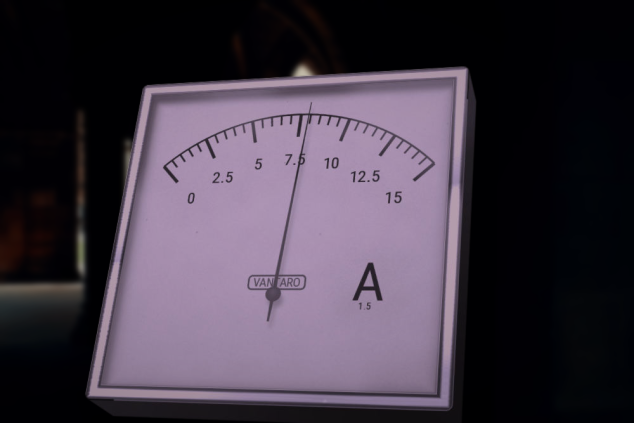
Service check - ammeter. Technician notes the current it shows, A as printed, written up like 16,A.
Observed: 8,A
